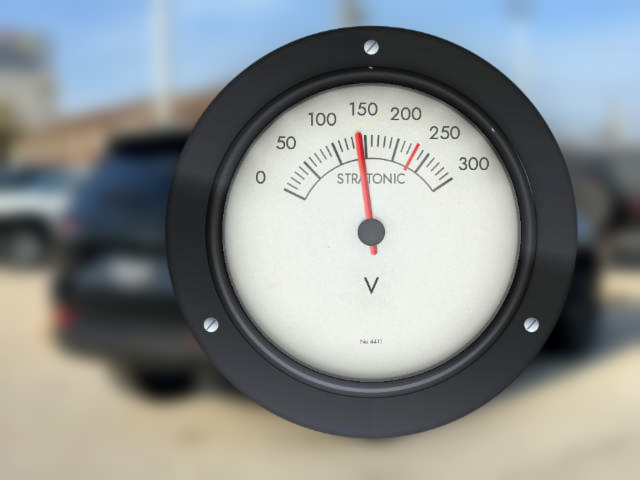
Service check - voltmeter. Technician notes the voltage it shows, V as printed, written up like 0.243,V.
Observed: 140,V
